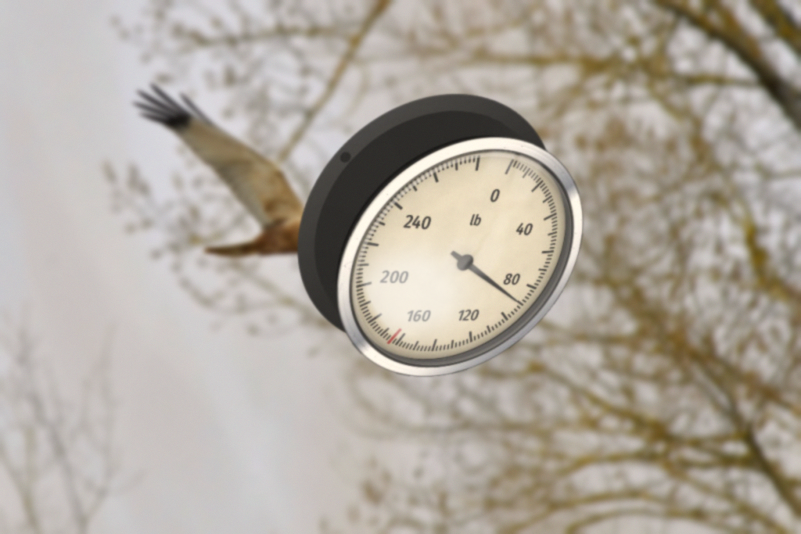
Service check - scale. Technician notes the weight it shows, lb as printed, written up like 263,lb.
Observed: 90,lb
